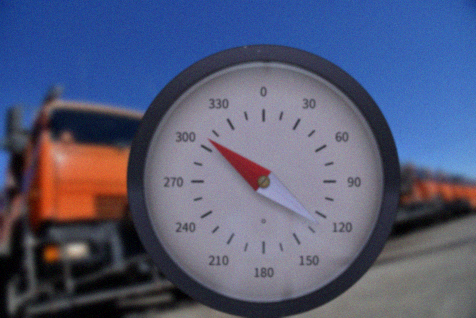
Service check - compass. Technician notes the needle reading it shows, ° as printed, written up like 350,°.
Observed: 307.5,°
